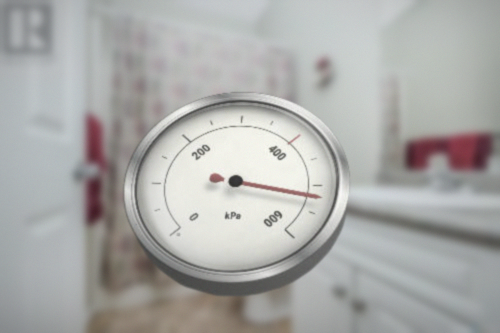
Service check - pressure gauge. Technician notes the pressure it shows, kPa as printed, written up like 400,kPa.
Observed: 525,kPa
